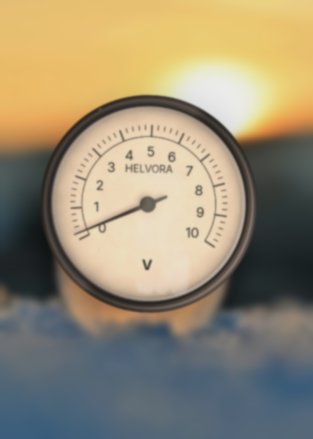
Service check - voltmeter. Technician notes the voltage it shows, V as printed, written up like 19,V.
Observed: 0.2,V
